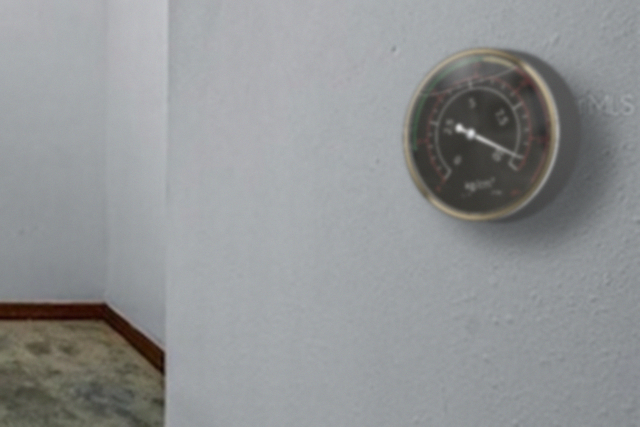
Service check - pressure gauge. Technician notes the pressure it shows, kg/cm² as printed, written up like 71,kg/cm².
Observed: 9.5,kg/cm²
